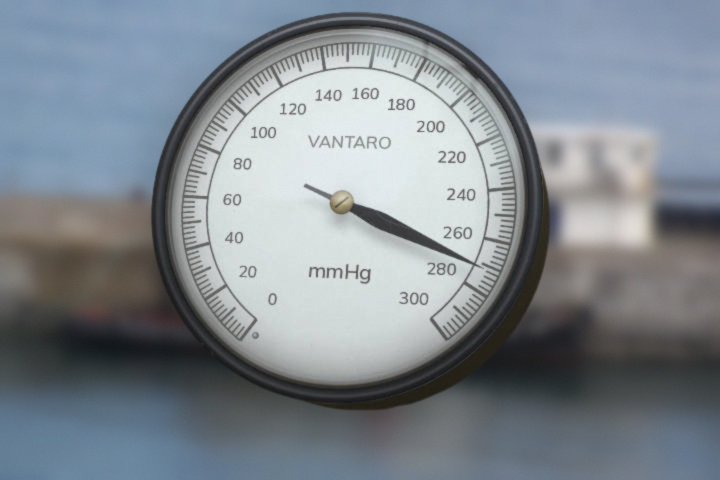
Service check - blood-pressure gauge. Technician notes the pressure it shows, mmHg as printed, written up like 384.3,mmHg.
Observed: 272,mmHg
